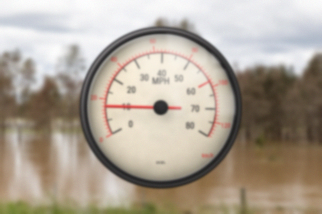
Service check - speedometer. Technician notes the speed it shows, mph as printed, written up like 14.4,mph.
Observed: 10,mph
